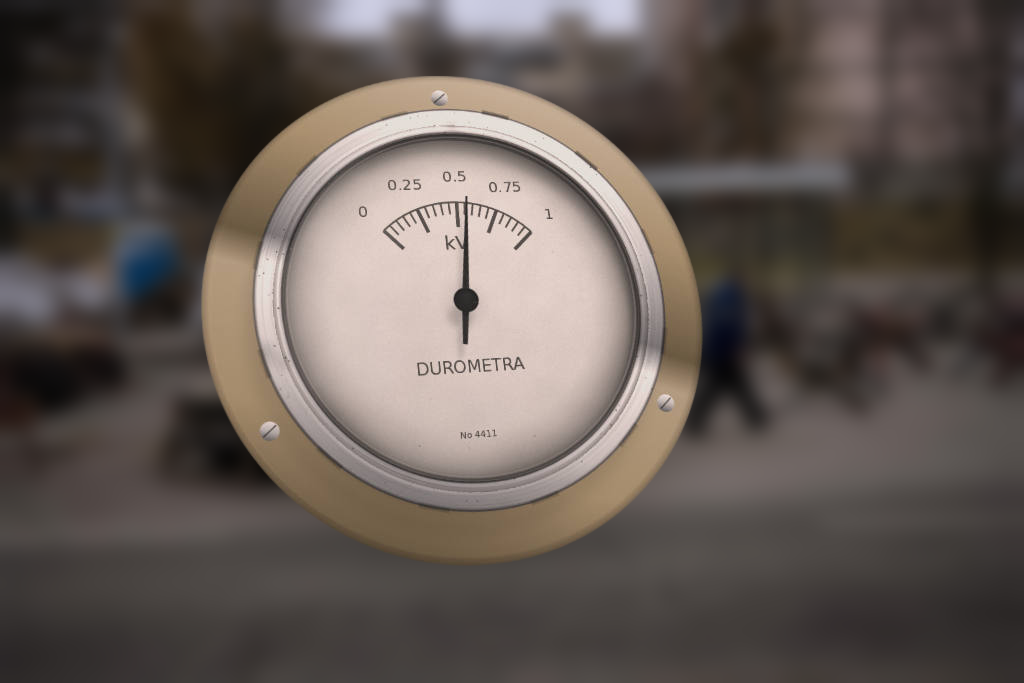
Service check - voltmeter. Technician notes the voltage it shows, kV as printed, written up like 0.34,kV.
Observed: 0.55,kV
